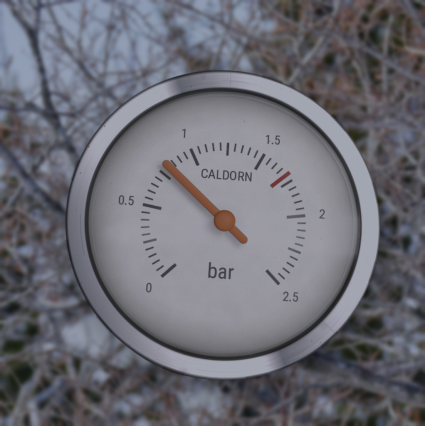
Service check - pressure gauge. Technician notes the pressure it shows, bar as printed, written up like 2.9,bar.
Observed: 0.8,bar
